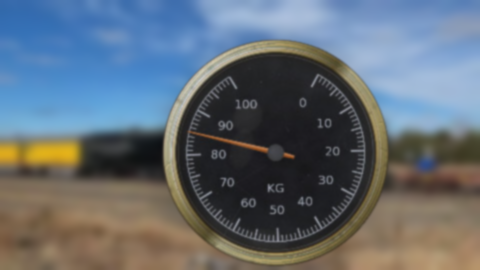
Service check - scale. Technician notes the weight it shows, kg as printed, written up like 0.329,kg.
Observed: 85,kg
